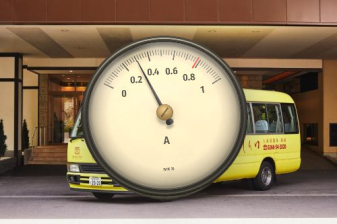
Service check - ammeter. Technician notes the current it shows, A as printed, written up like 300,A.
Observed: 0.3,A
